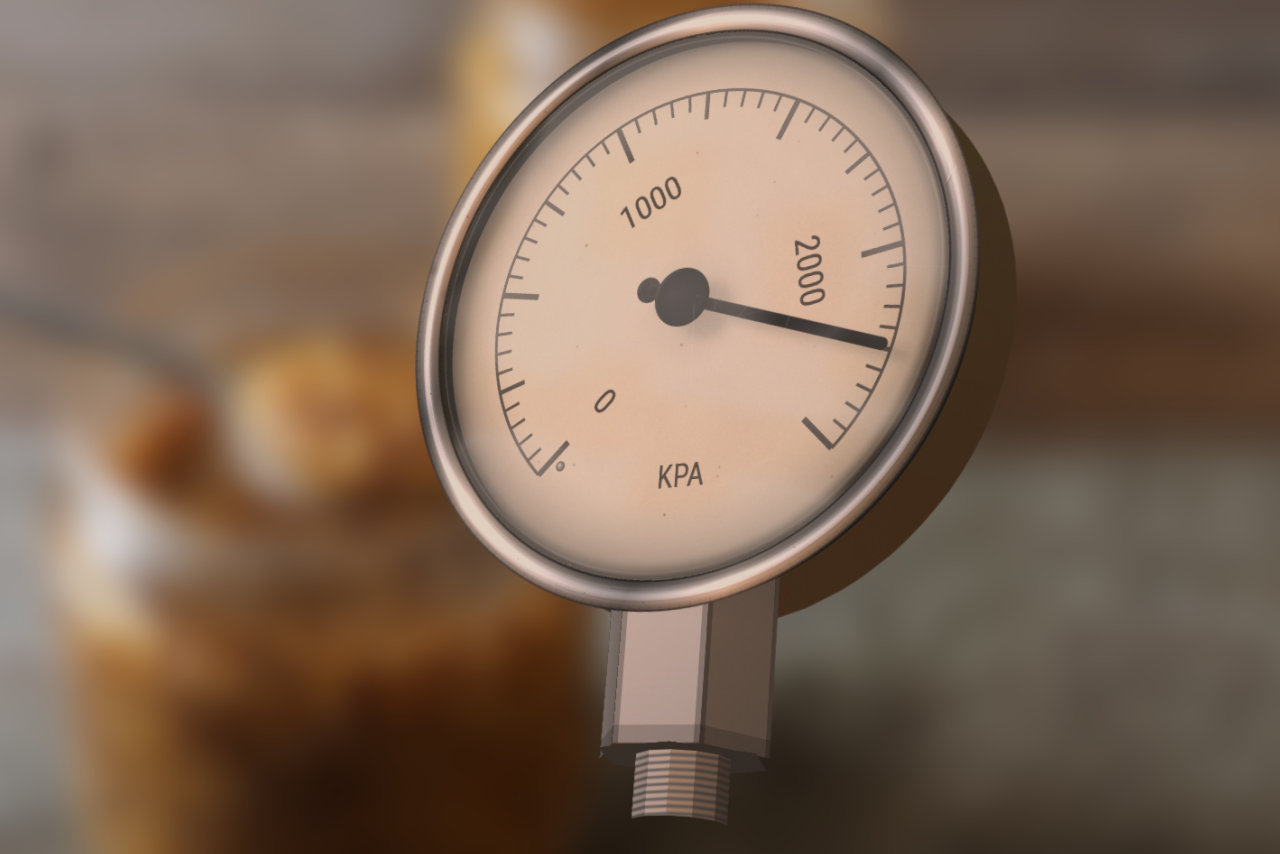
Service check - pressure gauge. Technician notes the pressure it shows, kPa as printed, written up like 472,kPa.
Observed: 2250,kPa
